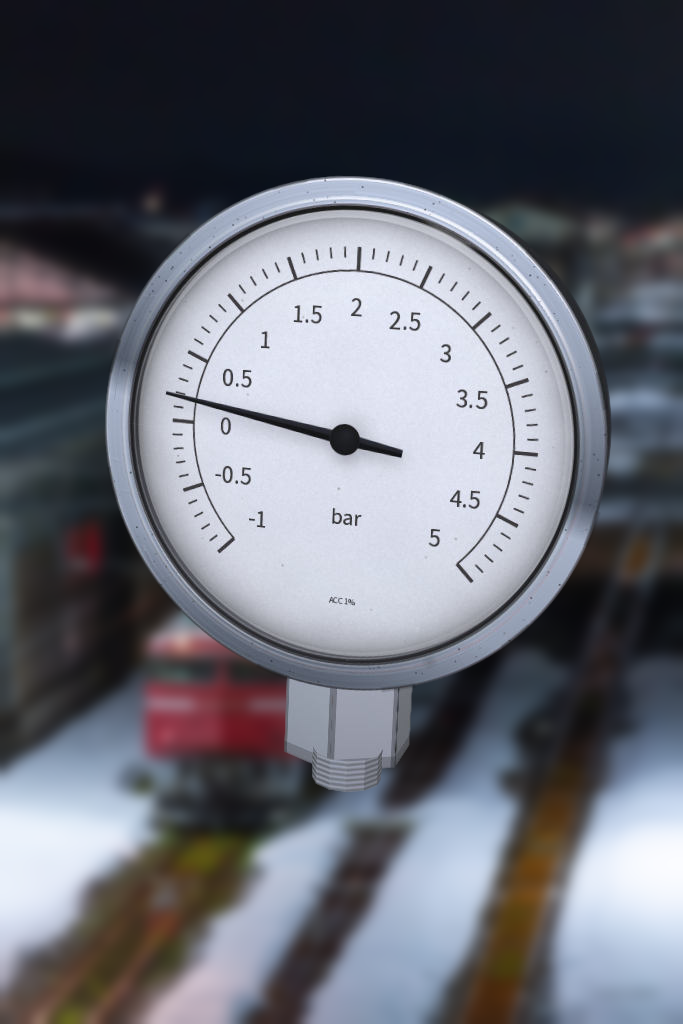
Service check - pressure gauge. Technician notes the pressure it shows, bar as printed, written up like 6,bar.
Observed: 0.2,bar
